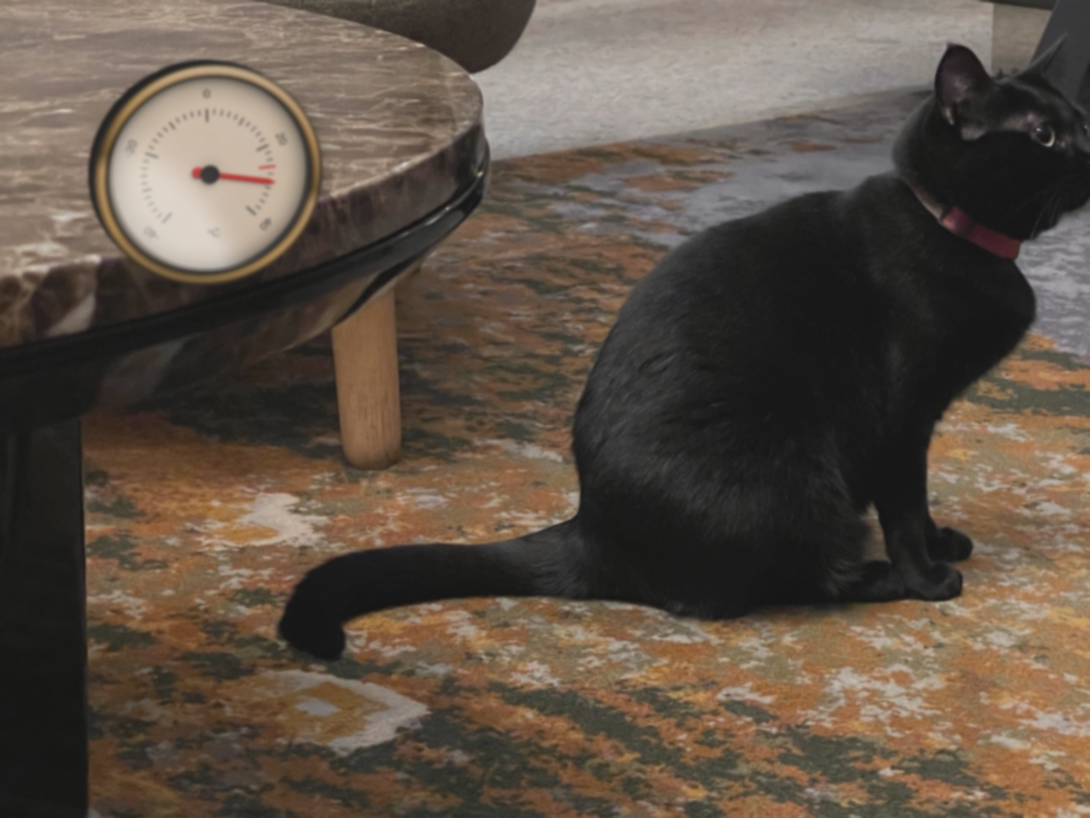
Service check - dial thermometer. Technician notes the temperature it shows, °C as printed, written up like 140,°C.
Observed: 30,°C
